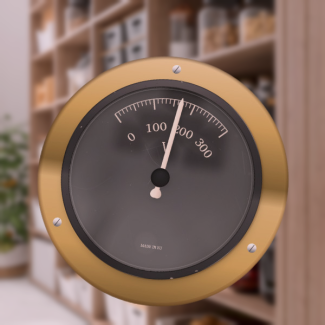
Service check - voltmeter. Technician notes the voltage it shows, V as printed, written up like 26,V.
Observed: 170,V
